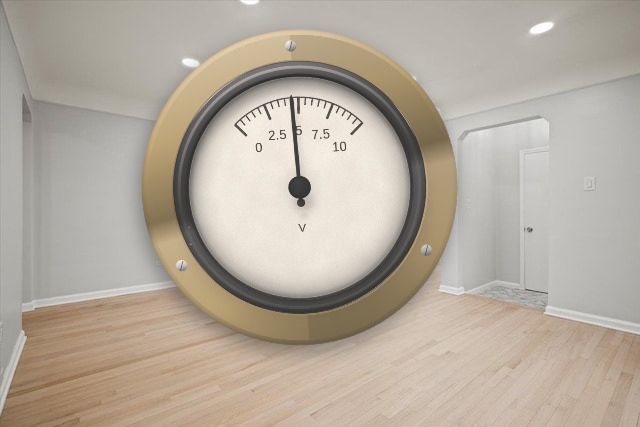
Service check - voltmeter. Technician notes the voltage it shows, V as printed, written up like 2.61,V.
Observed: 4.5,V
